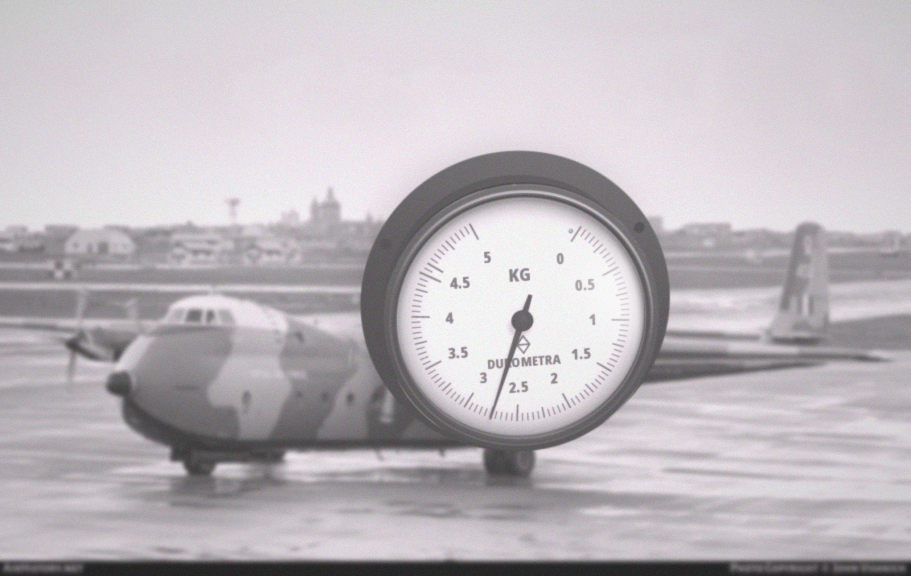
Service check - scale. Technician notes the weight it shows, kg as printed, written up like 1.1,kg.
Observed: 2.75,kg
